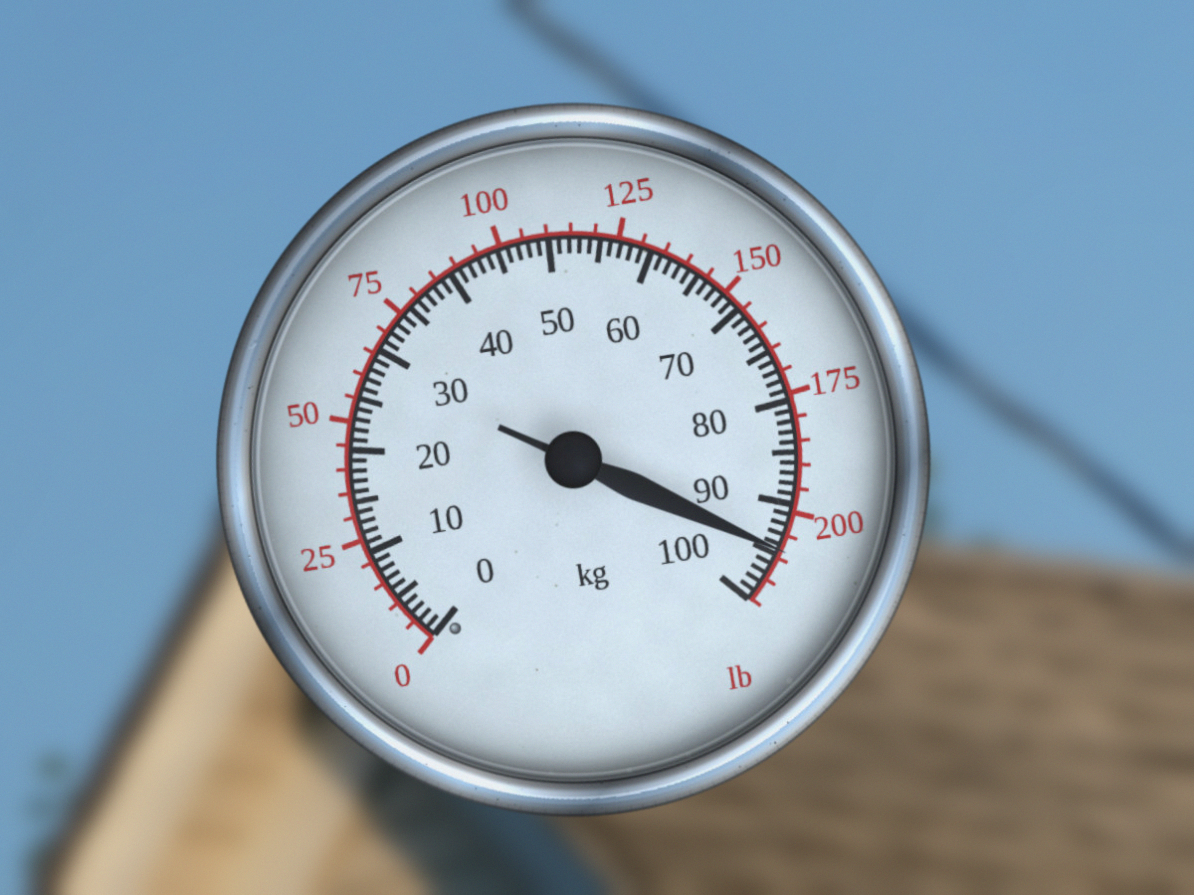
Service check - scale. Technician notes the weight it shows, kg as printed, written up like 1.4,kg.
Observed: 94.5,kg
